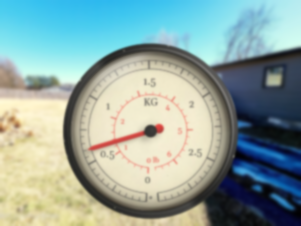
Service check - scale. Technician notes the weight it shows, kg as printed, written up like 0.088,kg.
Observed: 0.6,kg
